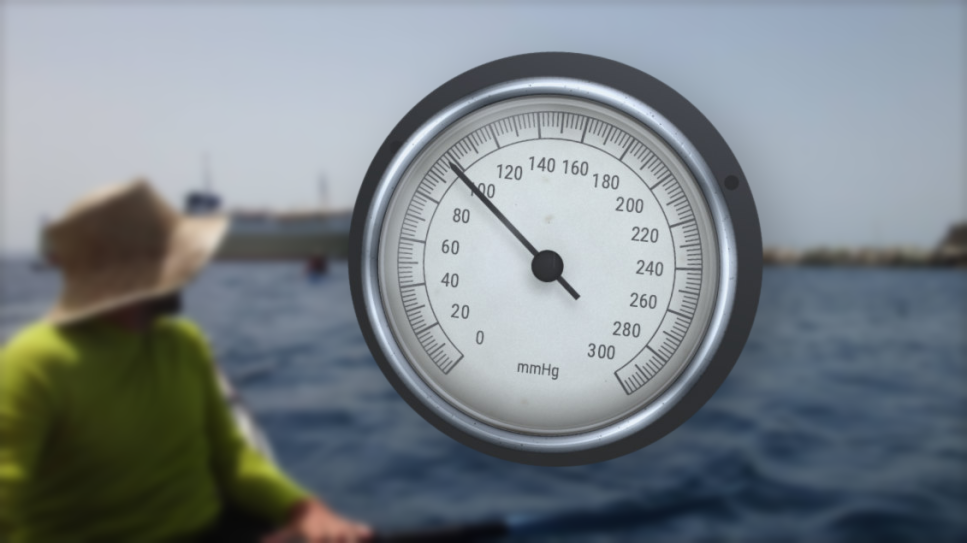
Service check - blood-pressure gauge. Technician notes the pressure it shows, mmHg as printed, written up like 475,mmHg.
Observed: 98,mmHg
